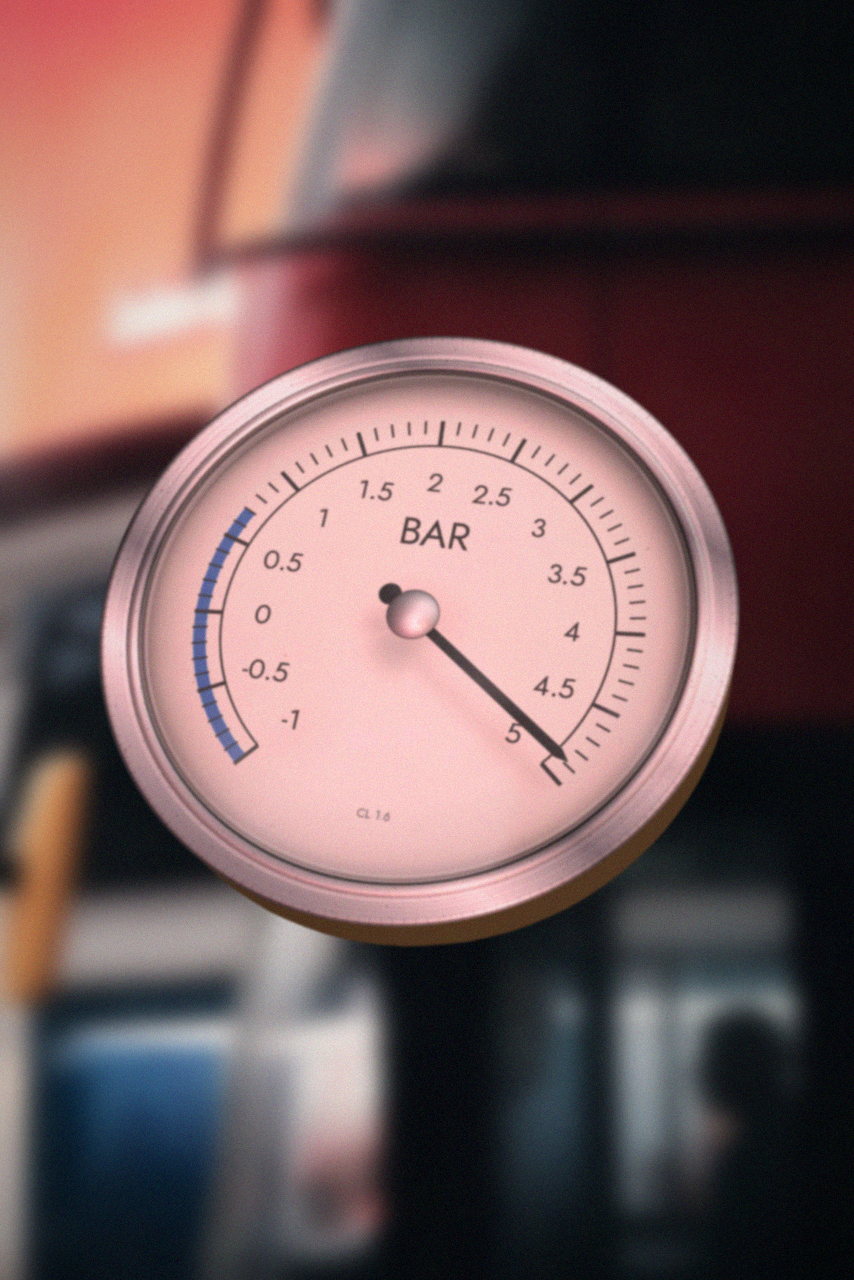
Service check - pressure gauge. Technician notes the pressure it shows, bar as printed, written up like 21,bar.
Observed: 4.9,bar
